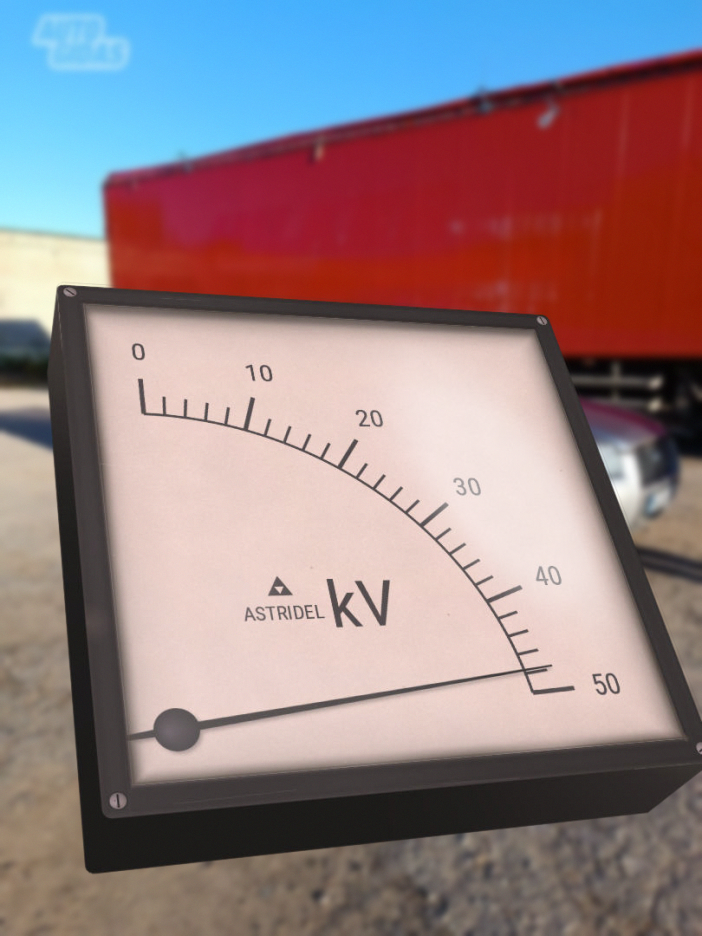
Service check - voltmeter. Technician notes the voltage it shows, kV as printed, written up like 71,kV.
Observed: 48,kV
